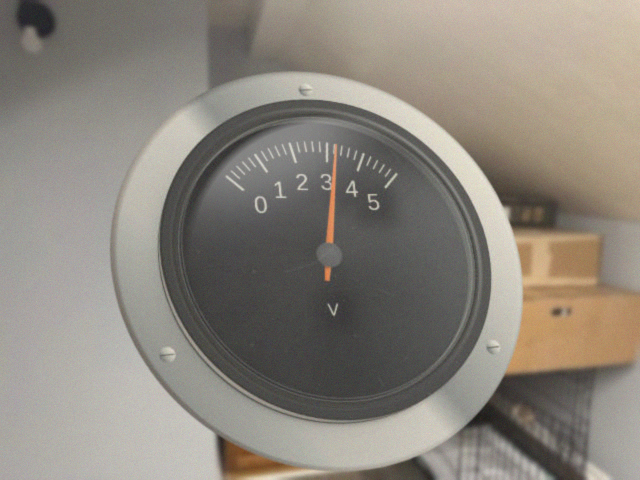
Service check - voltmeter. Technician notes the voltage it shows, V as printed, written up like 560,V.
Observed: 3.2,V
